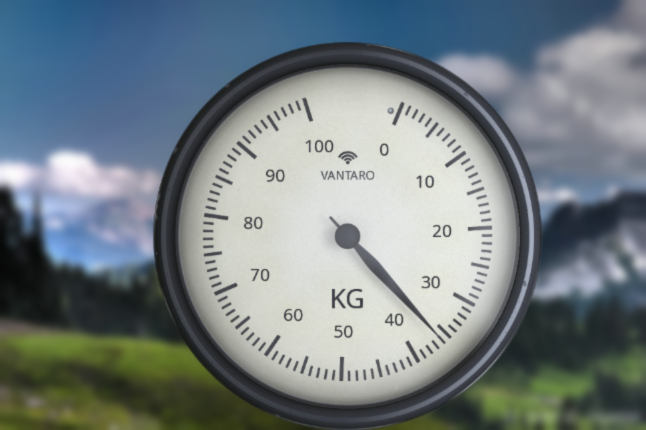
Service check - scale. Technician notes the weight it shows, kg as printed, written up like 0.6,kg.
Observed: 36,kg
